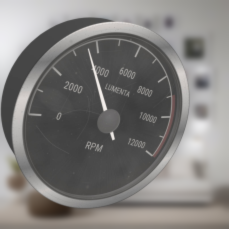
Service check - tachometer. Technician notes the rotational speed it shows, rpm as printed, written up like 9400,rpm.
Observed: 3500,rpm
